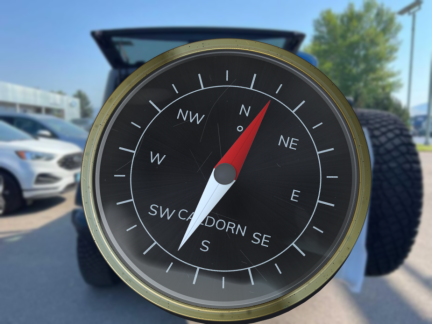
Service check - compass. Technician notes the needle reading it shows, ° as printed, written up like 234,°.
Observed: 15,°
